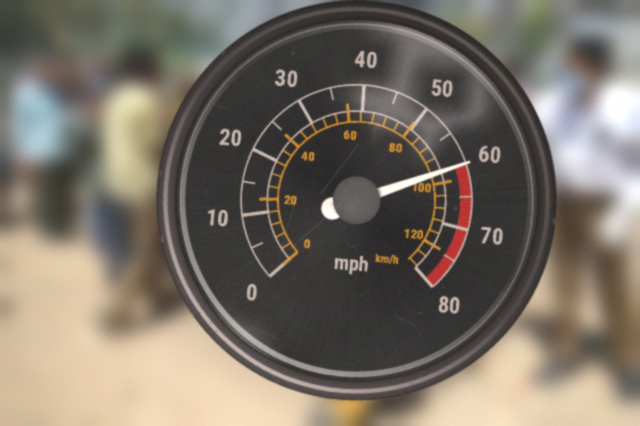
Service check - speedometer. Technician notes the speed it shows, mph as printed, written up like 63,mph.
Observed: 60,mph
